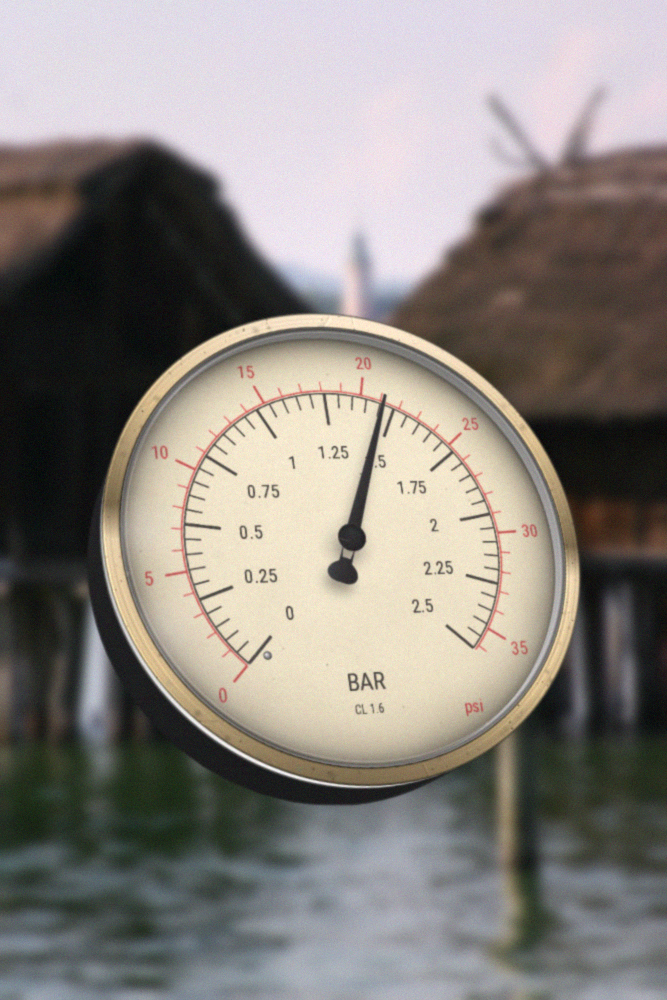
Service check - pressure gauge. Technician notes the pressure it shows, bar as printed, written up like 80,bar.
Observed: 1.45,bar
